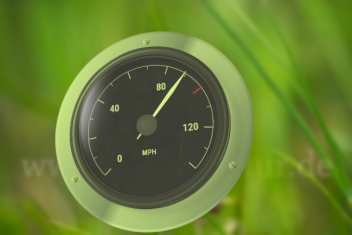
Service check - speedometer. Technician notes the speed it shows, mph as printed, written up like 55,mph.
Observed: 90,mph
